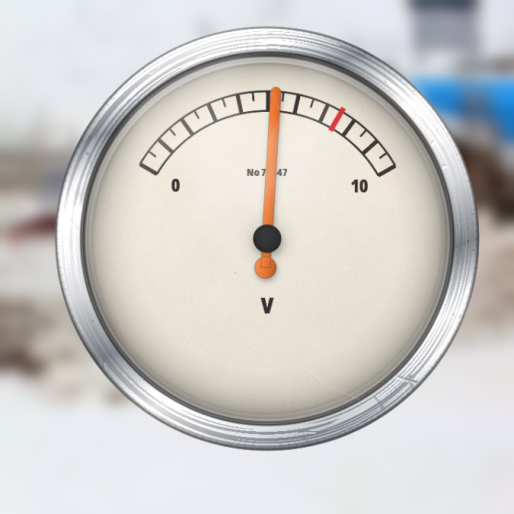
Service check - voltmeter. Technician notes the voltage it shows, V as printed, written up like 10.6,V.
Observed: 5.25,V
